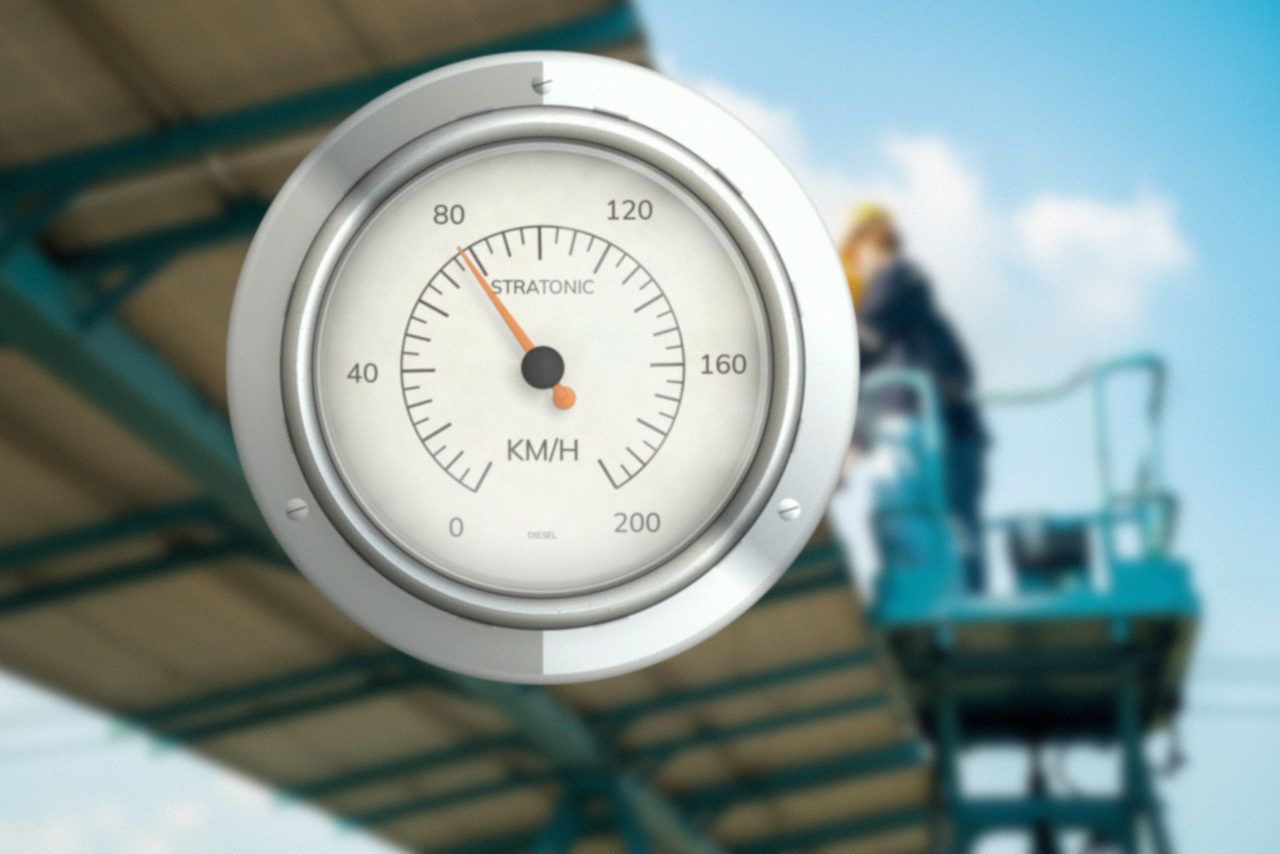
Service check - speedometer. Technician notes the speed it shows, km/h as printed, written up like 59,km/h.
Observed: 77.5,km/h
